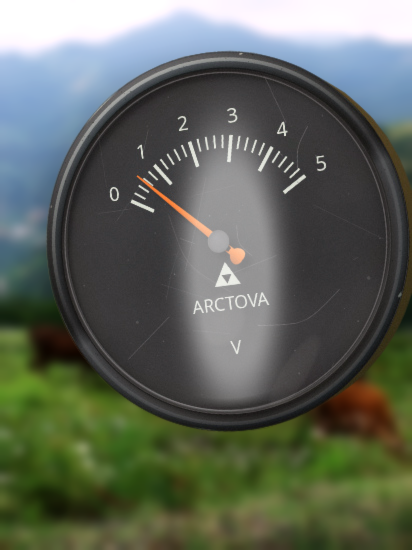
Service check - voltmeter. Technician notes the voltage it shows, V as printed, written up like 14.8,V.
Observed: 0.6,V
